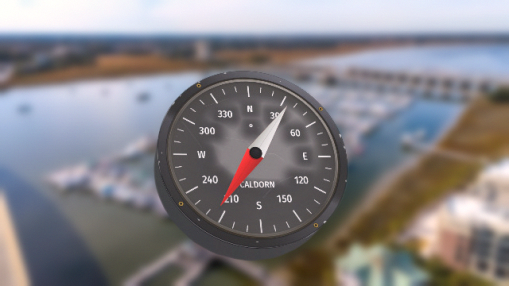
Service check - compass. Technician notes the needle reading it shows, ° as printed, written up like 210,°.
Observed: 215,°
